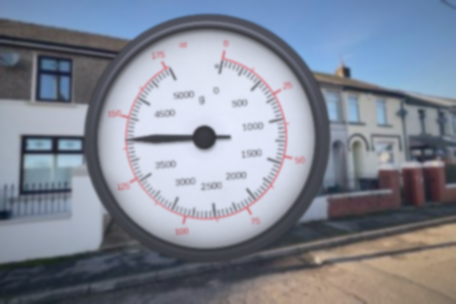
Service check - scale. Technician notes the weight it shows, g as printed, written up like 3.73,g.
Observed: 4000,g
